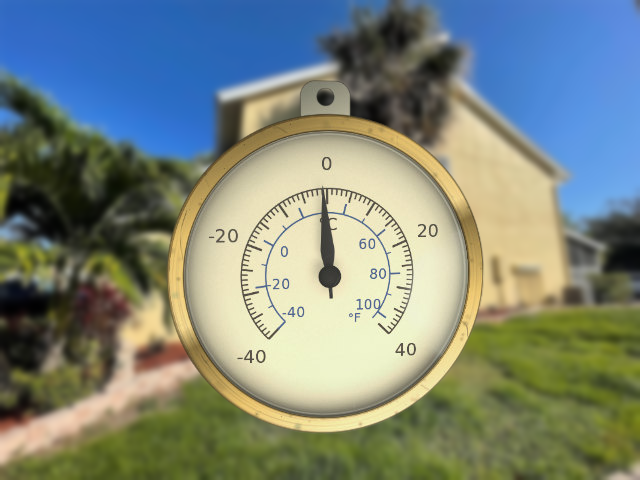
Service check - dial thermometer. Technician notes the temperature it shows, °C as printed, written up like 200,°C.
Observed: -1,°C
